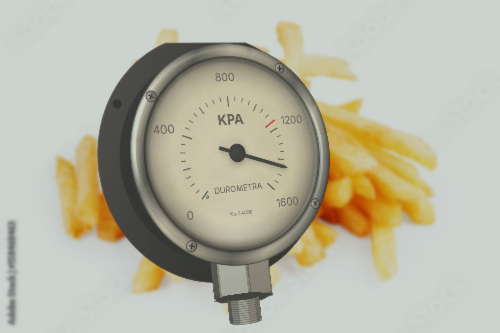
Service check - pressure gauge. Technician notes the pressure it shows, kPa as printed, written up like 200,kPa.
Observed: 1450,kPa
